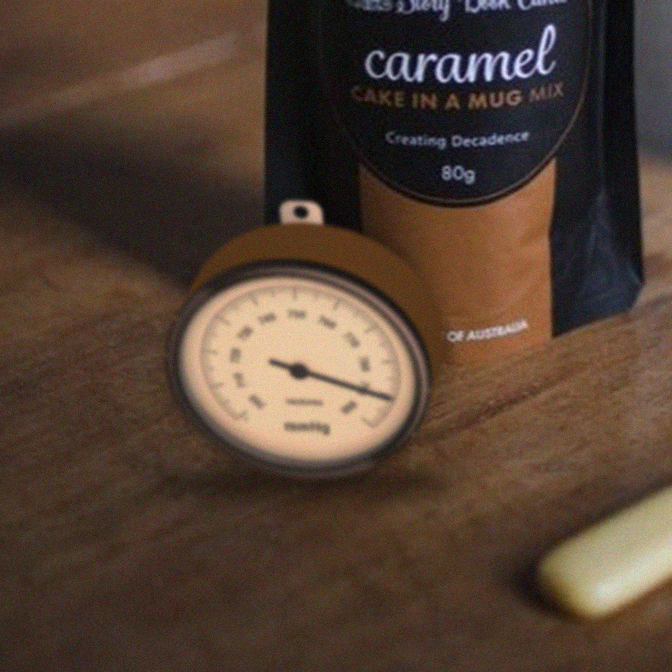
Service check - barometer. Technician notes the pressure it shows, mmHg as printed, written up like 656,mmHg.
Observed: 790,mmHg
